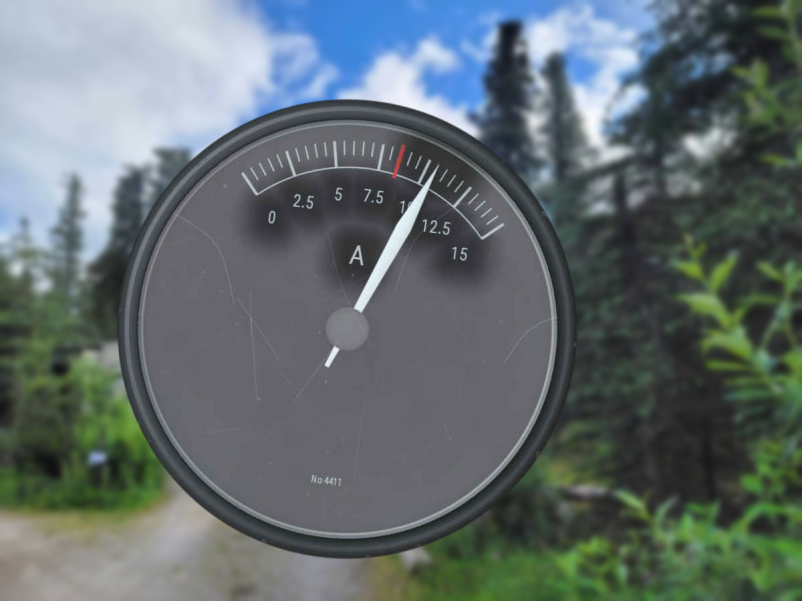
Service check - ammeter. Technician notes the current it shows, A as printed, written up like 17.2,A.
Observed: 10.5,A
